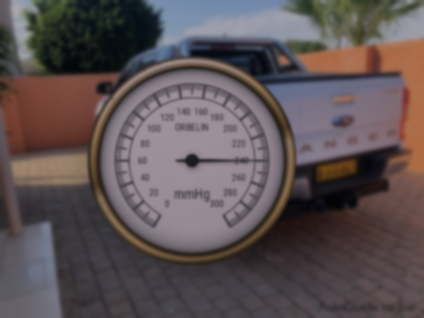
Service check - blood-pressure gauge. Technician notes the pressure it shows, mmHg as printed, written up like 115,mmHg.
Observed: 240,mmHg
